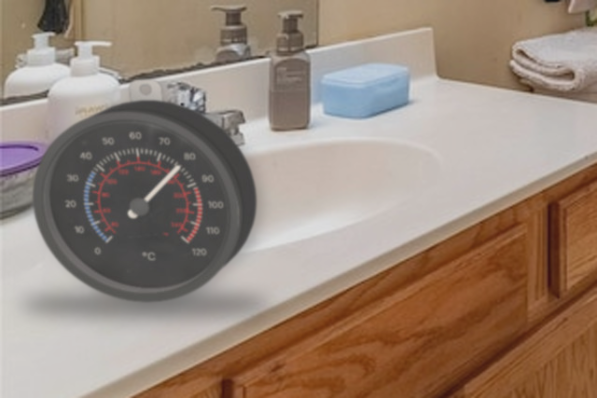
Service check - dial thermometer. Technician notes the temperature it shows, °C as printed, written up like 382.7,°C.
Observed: 80,°C
